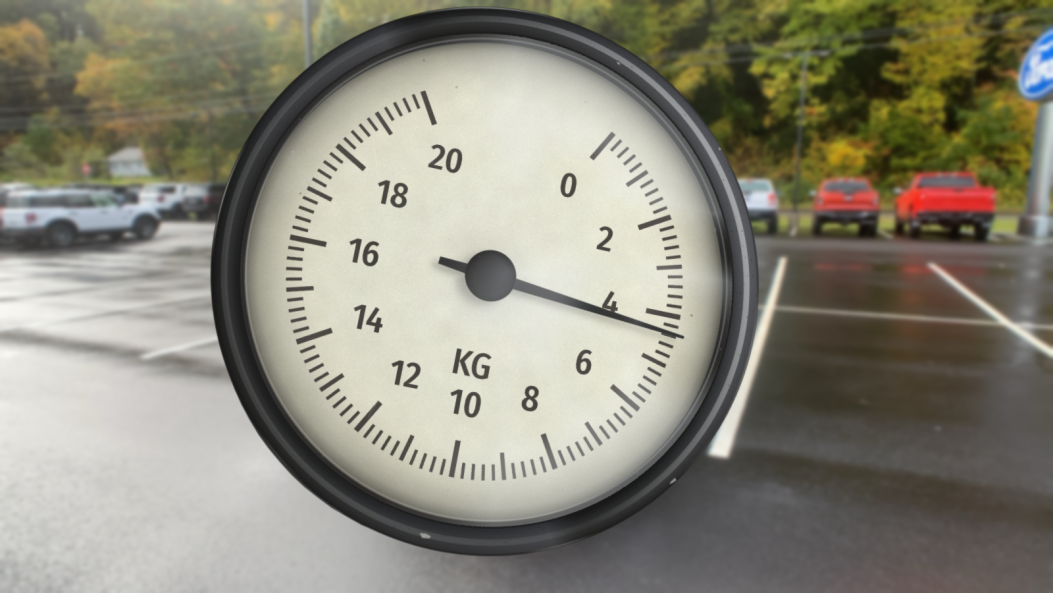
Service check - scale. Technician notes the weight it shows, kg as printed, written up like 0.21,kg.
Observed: 4.4,kg
